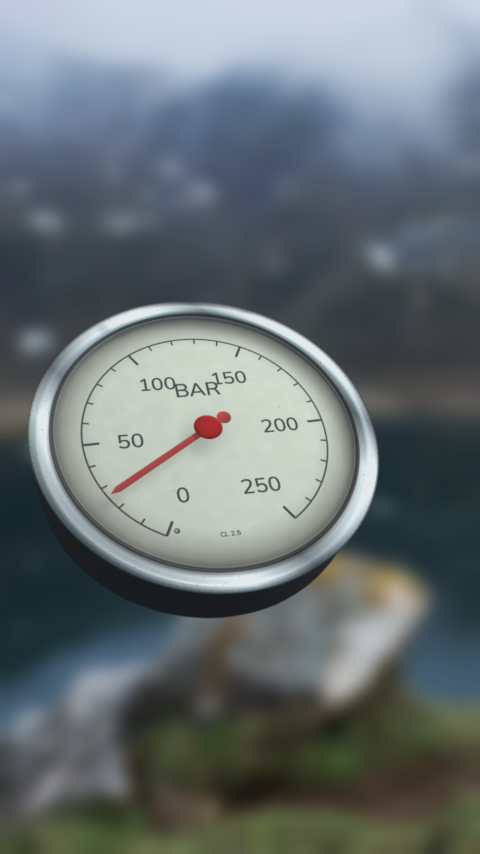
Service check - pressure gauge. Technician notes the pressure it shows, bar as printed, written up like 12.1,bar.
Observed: 25,bar
